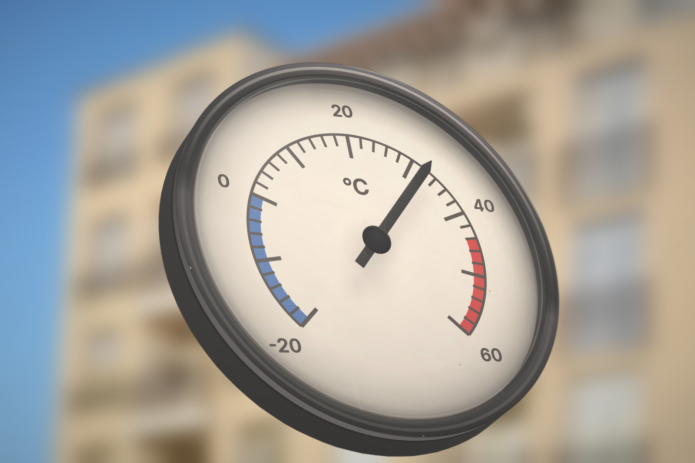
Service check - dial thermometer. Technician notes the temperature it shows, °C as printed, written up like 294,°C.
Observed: 32,°C
